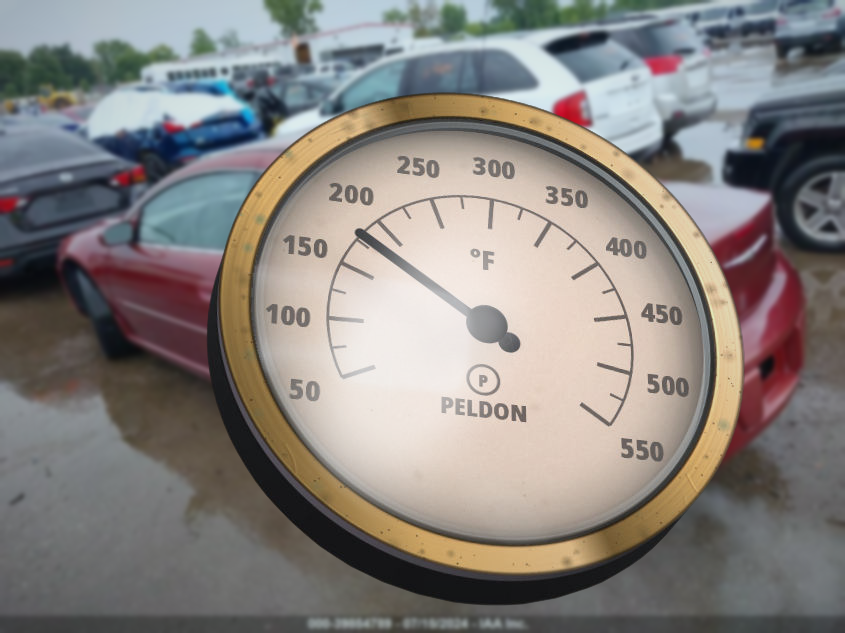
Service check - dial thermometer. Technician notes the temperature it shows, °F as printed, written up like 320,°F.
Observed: 175,°F
